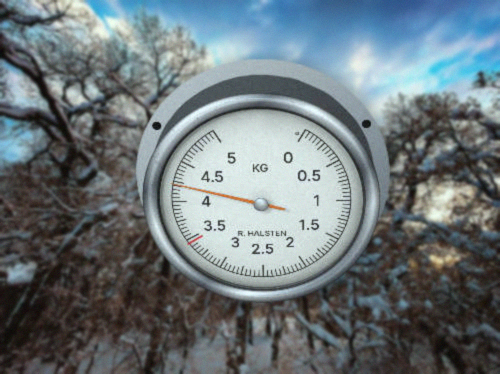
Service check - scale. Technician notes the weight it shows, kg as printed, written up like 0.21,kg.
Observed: 4.25,kg
